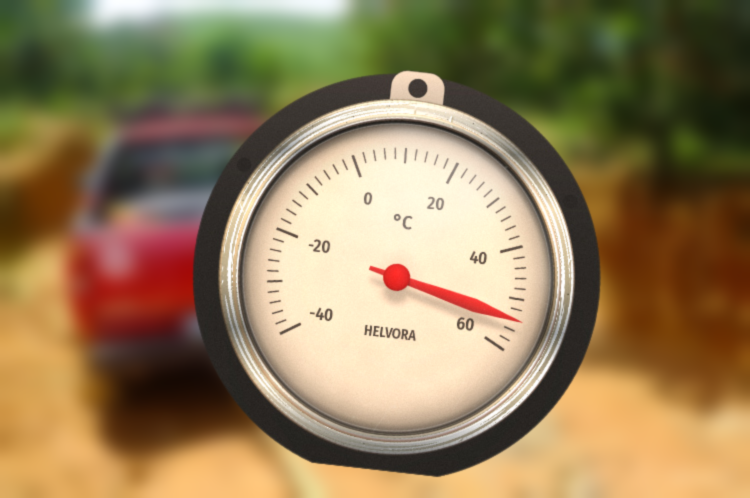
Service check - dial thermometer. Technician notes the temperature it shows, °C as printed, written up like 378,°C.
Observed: 54,°C
